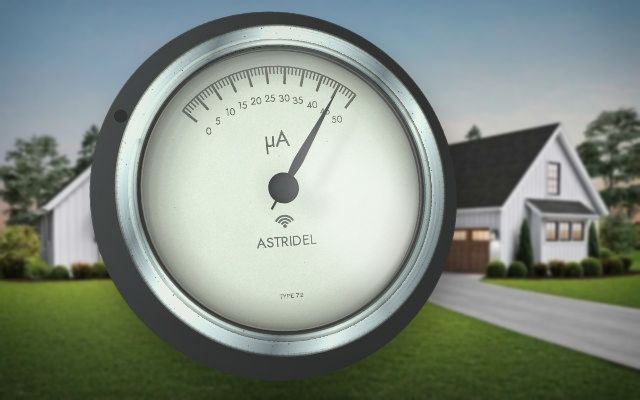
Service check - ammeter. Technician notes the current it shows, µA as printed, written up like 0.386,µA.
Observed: 45,µA
